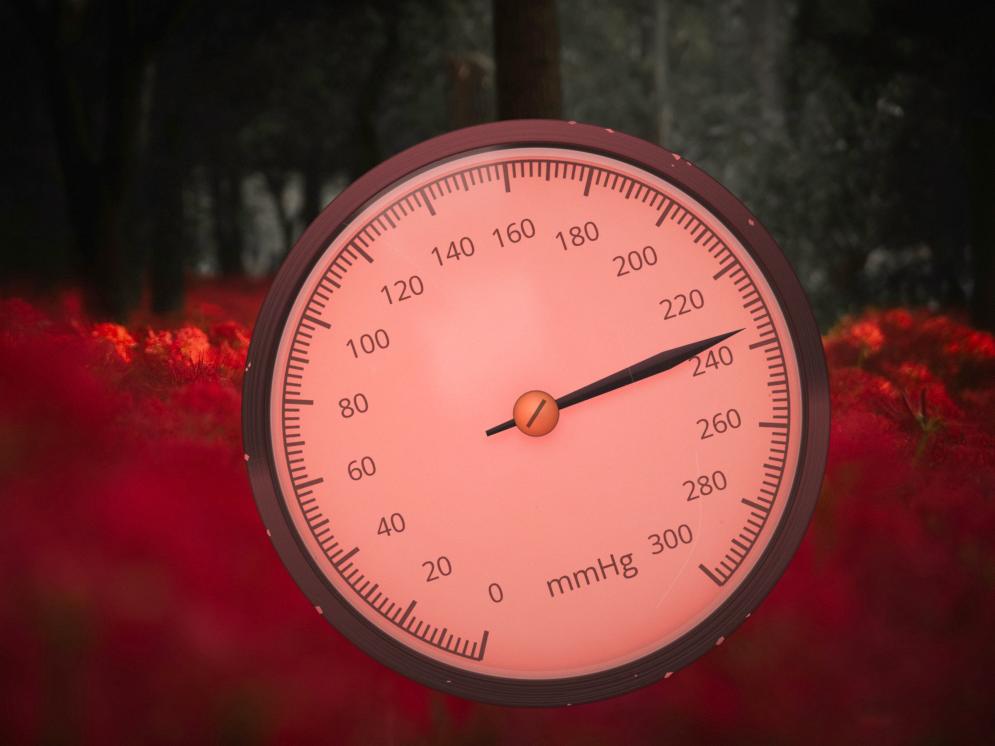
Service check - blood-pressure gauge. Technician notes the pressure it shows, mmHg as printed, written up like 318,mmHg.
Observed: 235,mmHg
